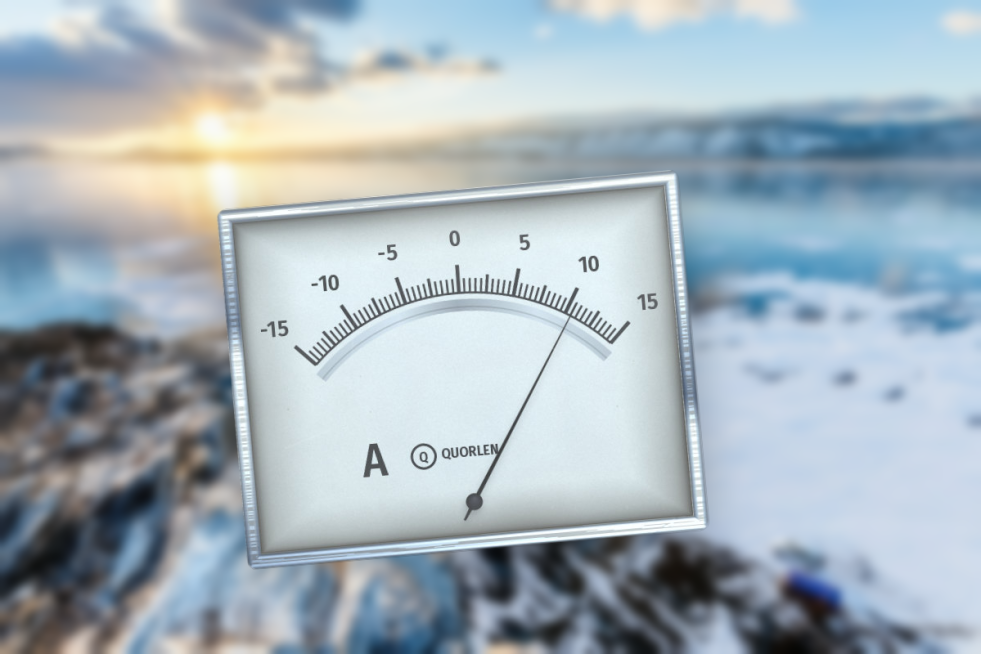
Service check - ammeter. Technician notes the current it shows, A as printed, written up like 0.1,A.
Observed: 10.5,A
